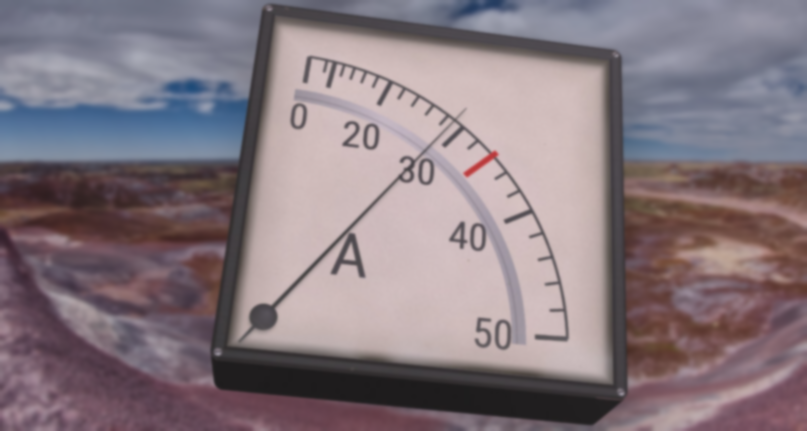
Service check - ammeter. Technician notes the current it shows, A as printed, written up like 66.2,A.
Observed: 29,A
